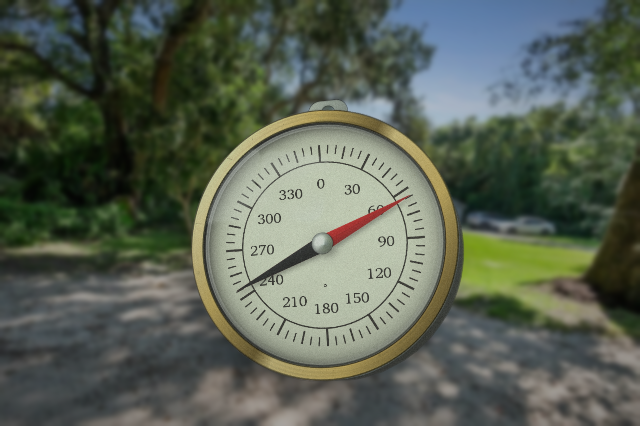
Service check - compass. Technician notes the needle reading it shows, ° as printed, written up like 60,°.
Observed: 65,°
